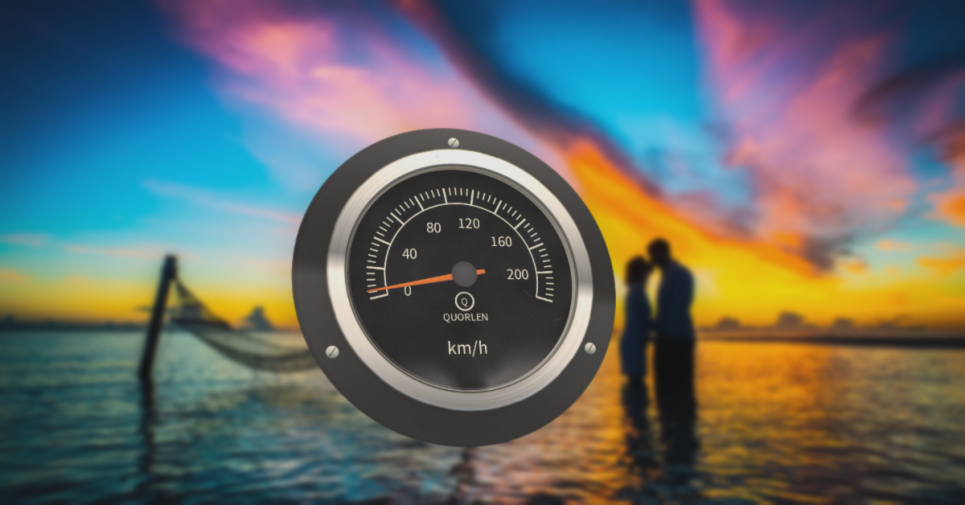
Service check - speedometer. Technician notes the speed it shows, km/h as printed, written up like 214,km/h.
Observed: 4,km/h
